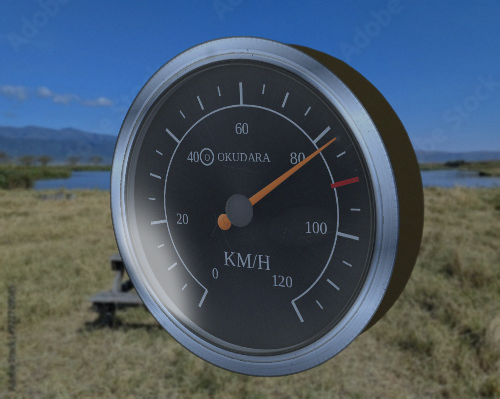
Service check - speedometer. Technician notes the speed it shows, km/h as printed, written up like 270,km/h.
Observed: 82.5,km/h
